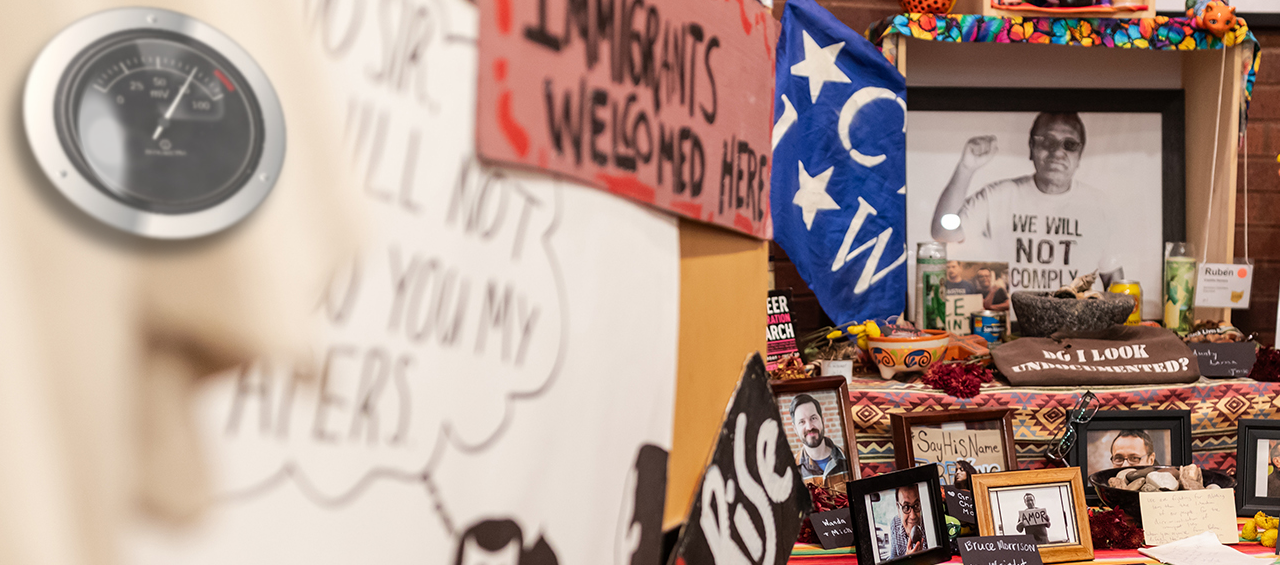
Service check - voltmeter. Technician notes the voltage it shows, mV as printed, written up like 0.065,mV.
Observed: 75,mV
